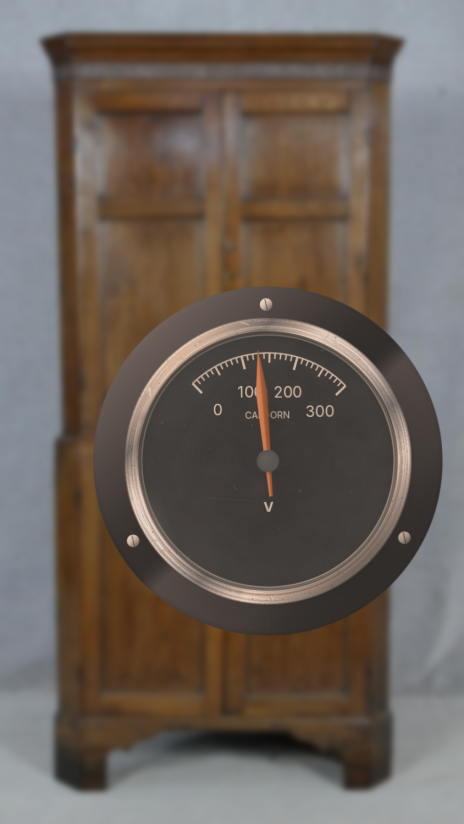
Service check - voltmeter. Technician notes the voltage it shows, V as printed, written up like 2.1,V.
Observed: 130,V
